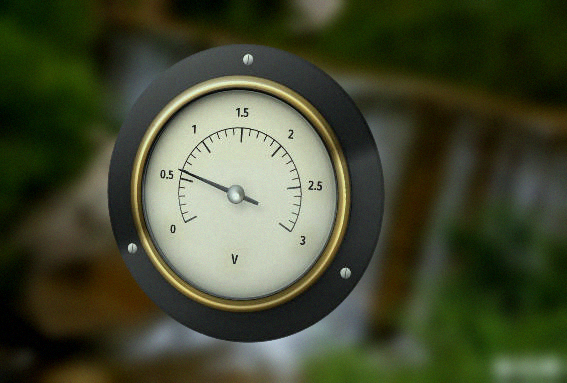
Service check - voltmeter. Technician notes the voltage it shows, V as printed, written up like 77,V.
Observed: 0.6,V
